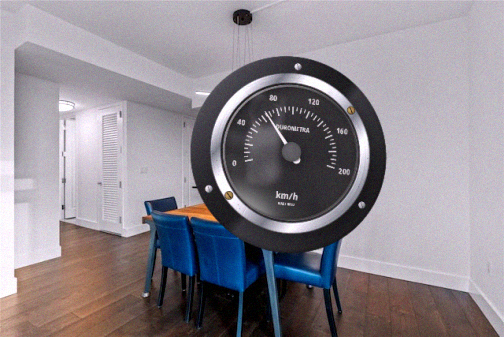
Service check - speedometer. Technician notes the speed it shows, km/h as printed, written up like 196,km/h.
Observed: 65,km/h
